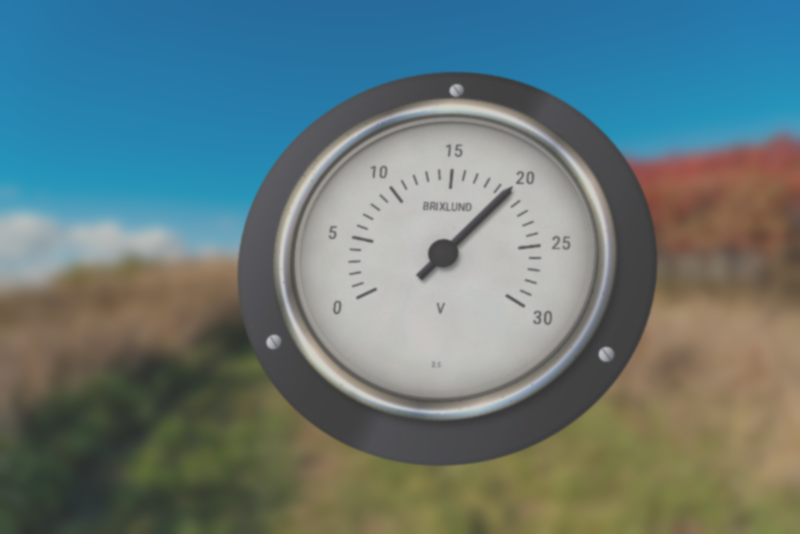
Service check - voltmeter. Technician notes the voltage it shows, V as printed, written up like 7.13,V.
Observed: 20,V
